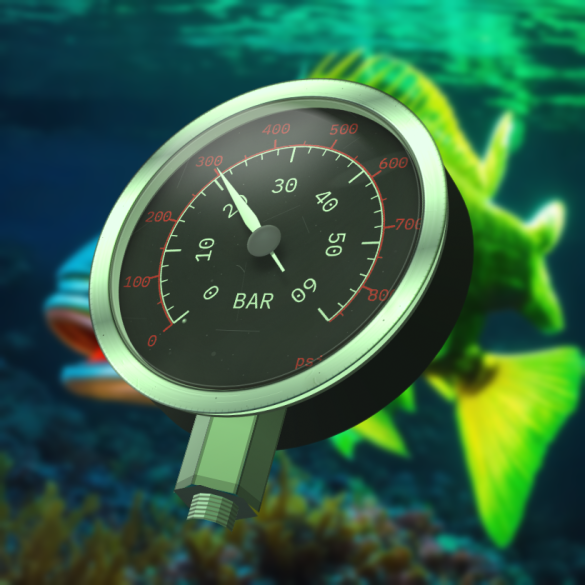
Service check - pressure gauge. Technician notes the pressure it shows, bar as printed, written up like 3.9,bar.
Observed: 21,bar
